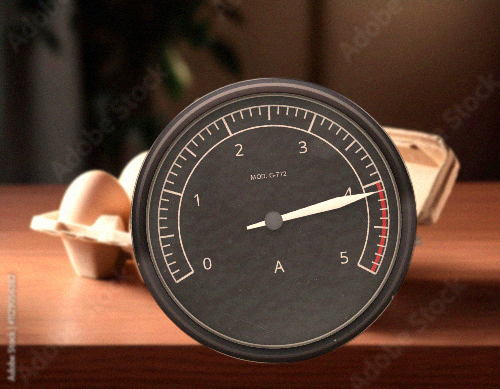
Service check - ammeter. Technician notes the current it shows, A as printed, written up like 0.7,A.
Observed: 4.1,A
